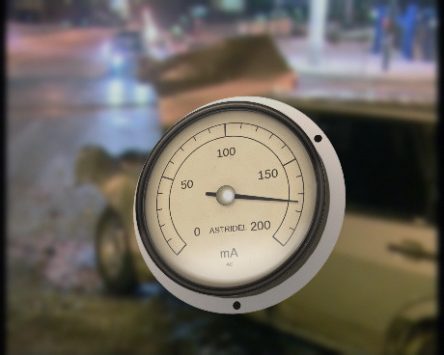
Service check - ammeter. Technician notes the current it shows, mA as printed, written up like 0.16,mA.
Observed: 175,mA
